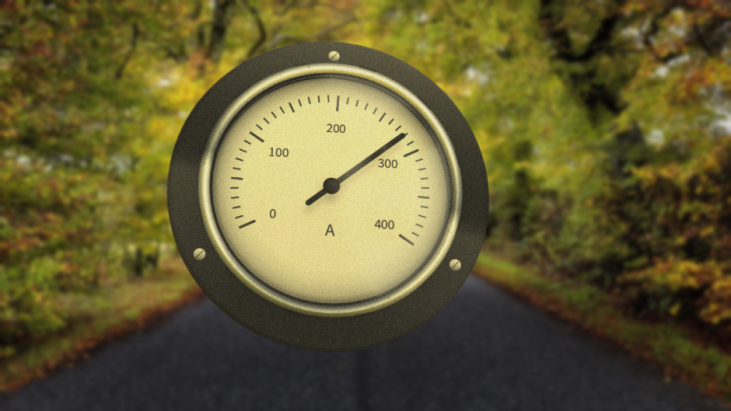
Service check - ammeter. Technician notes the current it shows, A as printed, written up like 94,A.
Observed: 280,A
